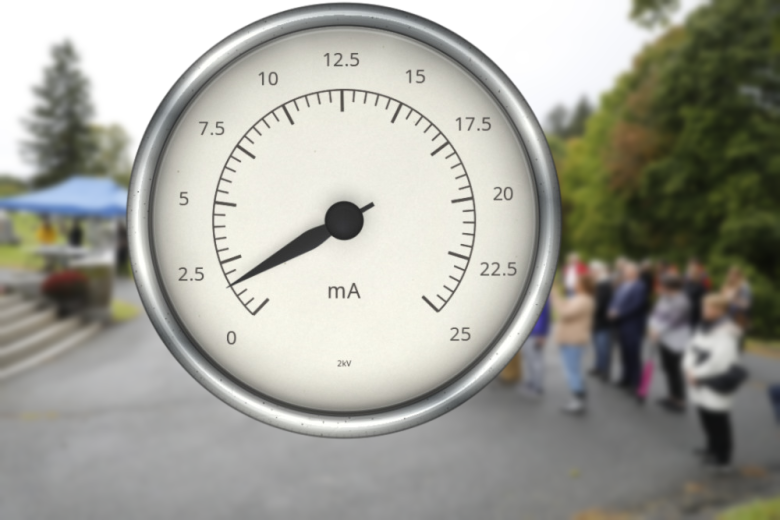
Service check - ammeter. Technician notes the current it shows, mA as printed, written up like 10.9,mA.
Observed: 1.5,mA
